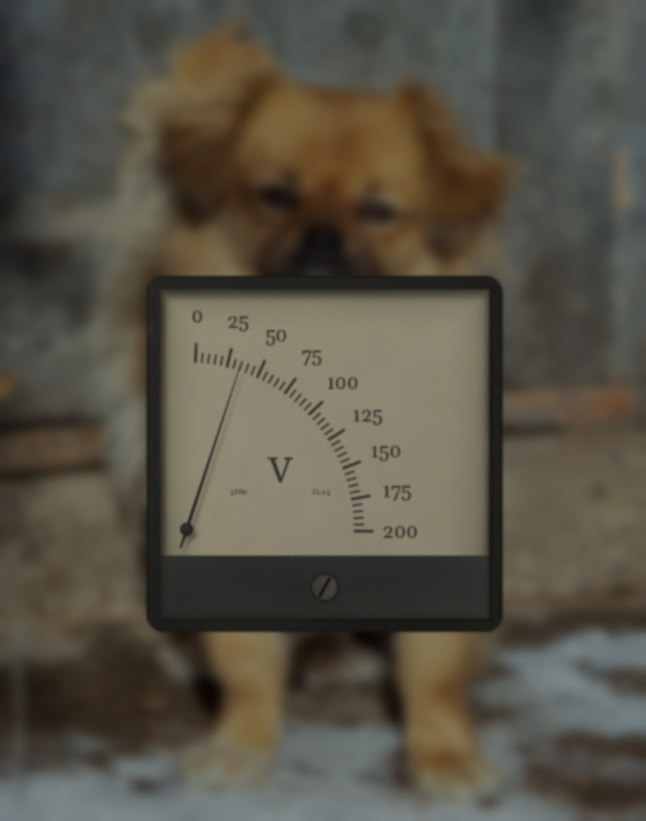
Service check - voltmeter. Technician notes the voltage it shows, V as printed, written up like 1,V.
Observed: 35,V
